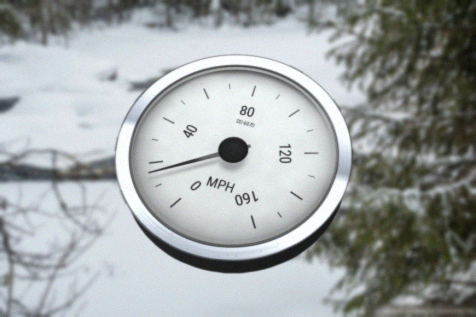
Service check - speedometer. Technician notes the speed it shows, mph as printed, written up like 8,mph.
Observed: 15,mph
